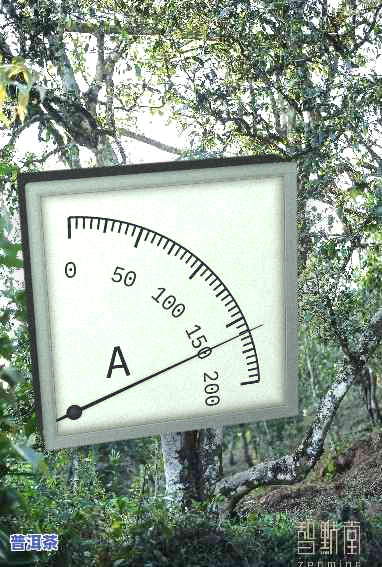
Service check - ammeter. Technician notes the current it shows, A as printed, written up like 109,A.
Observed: 160,A
